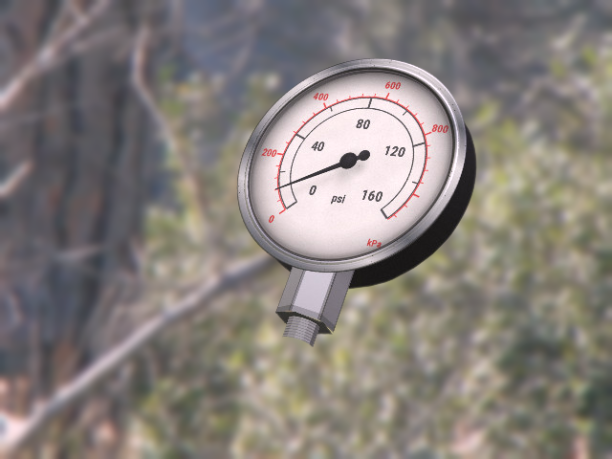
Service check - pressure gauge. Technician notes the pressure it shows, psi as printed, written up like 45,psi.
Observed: 10,psi
